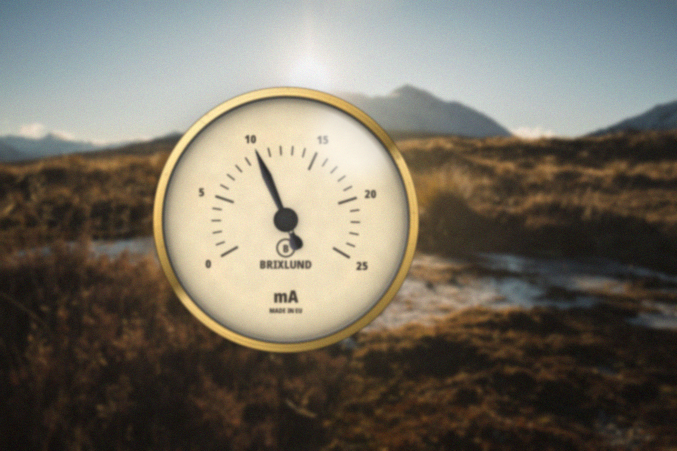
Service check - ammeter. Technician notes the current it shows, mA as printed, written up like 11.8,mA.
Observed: 10,mA
